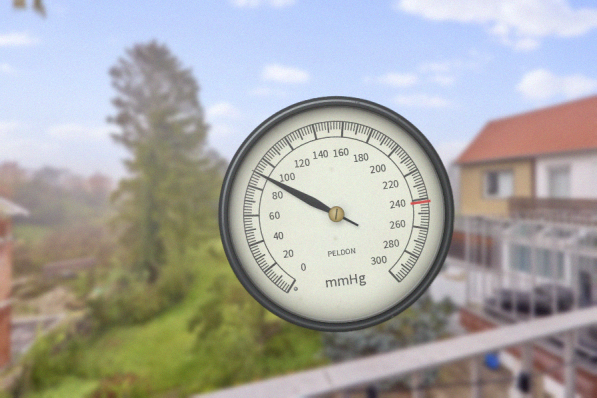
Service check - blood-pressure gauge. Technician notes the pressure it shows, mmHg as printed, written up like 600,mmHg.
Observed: 90,mmHg
